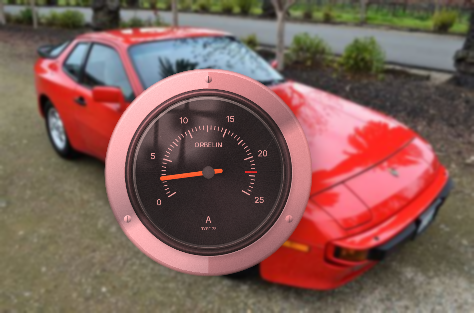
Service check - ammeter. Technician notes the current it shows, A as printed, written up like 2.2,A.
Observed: 2.5,A
